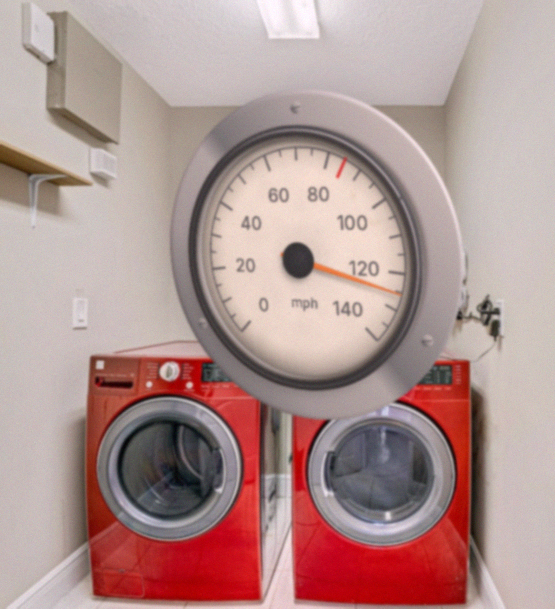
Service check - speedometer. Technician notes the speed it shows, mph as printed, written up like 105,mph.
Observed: 125,mph
